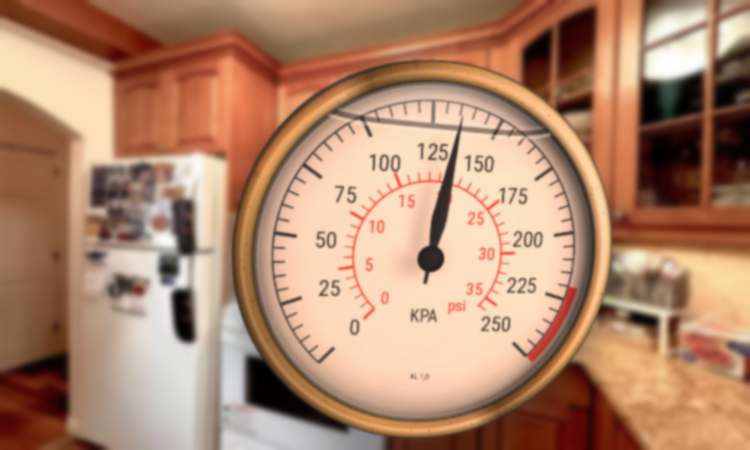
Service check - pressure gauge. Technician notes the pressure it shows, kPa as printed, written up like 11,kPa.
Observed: 135,kPa
